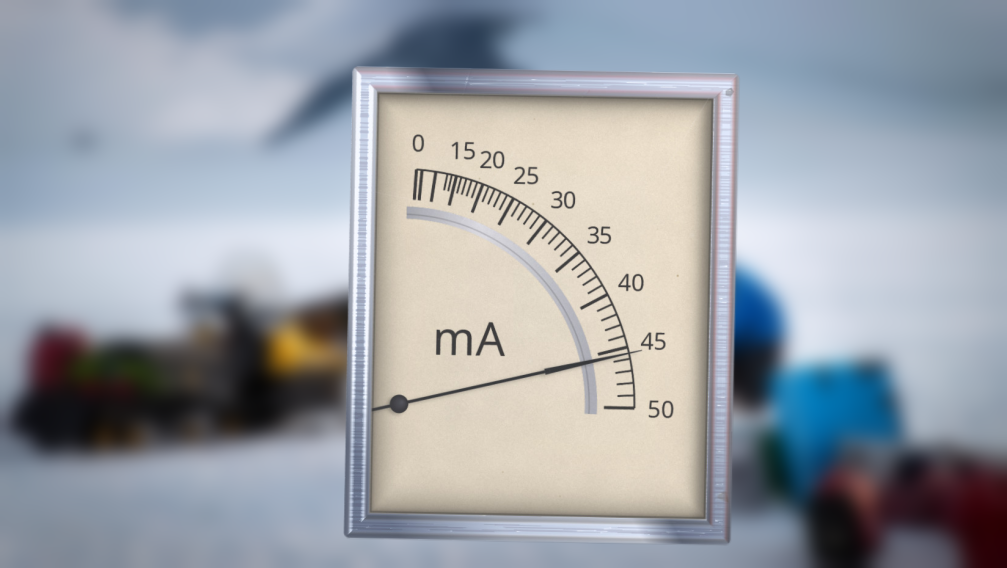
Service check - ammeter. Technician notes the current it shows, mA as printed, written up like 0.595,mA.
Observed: 45.5,mA
